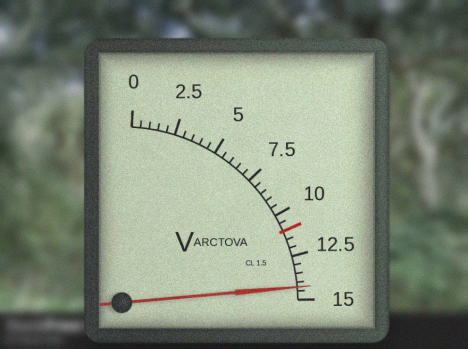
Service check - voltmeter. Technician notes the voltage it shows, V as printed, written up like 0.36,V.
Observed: 14.25,V
